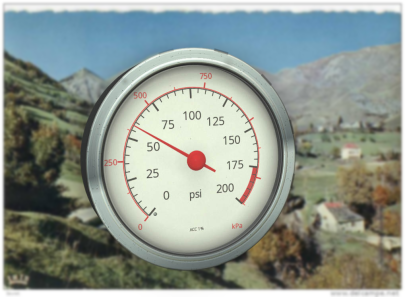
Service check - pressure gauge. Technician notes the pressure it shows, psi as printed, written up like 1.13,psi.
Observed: 57.5,psi
